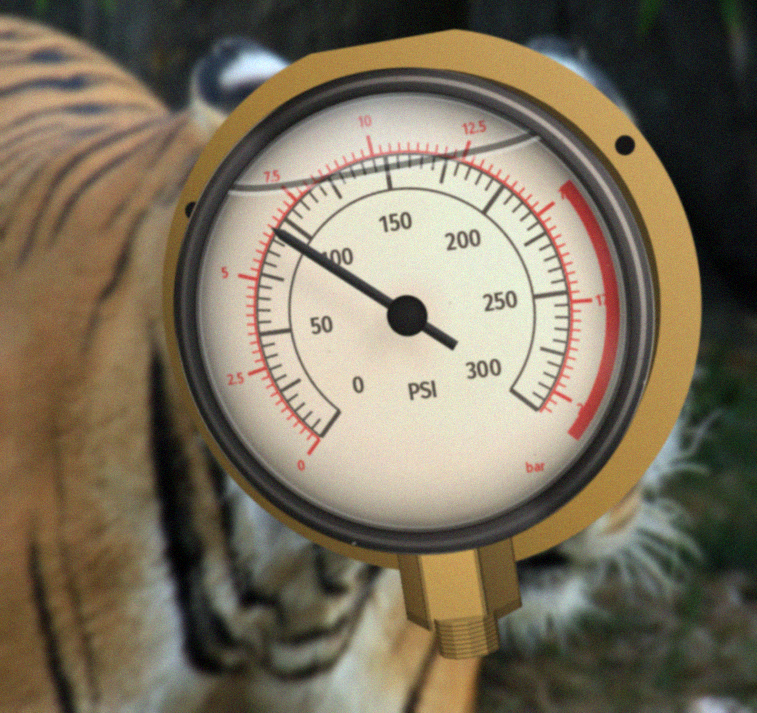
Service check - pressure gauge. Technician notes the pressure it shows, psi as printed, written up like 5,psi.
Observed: 95,psi
